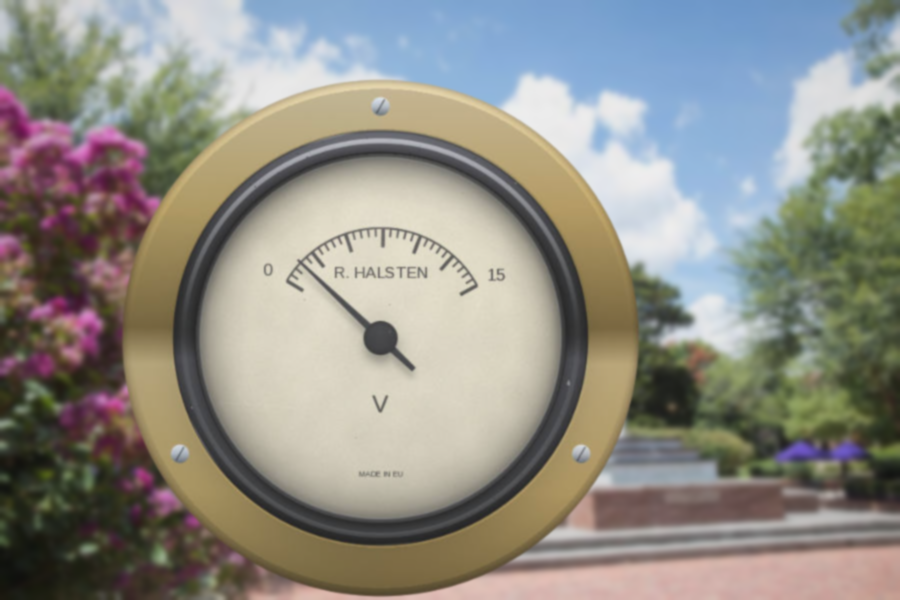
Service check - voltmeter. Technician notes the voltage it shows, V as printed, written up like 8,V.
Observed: 1.5,V
